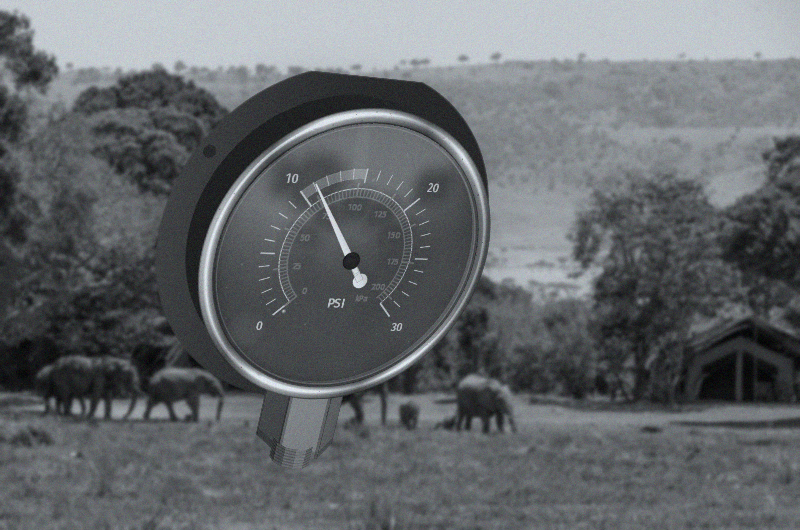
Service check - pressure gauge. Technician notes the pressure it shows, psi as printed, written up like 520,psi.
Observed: 11,psi
